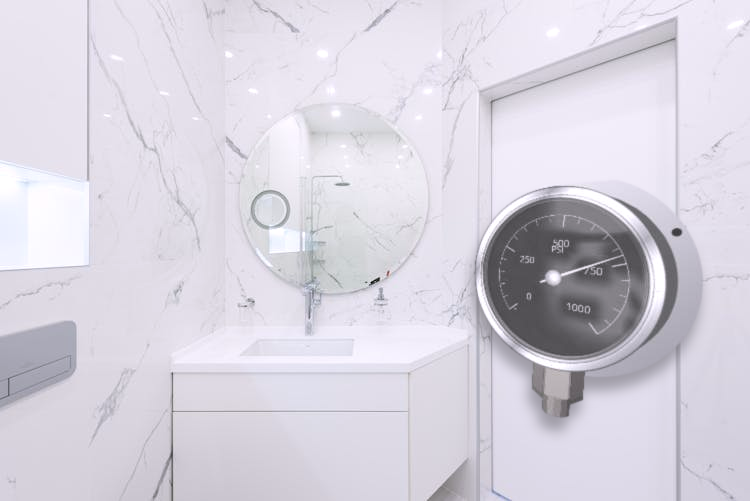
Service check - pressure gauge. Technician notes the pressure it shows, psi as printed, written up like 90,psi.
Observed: 725,psi
